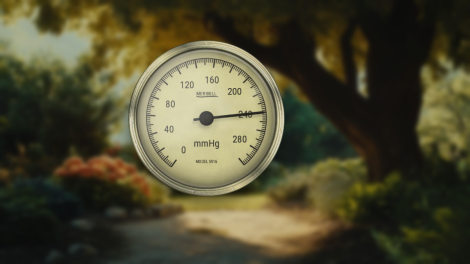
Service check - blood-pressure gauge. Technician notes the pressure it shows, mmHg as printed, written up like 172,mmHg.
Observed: 240,mmHg
